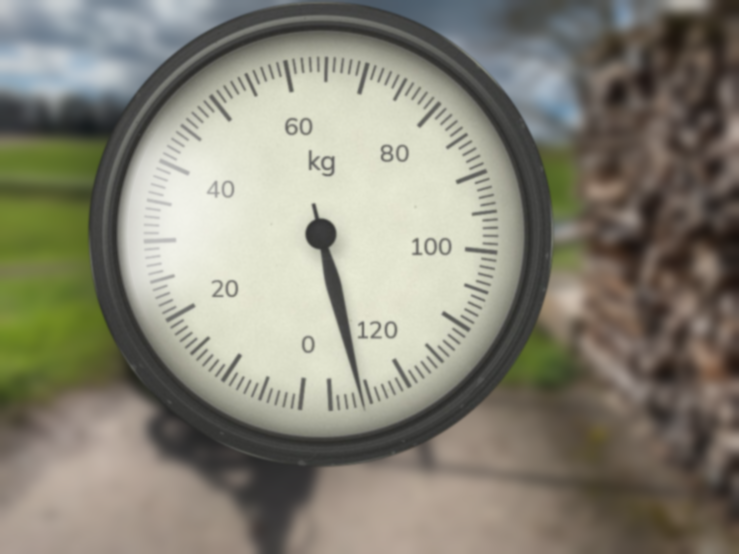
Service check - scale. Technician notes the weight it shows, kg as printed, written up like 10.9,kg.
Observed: 126,kg
